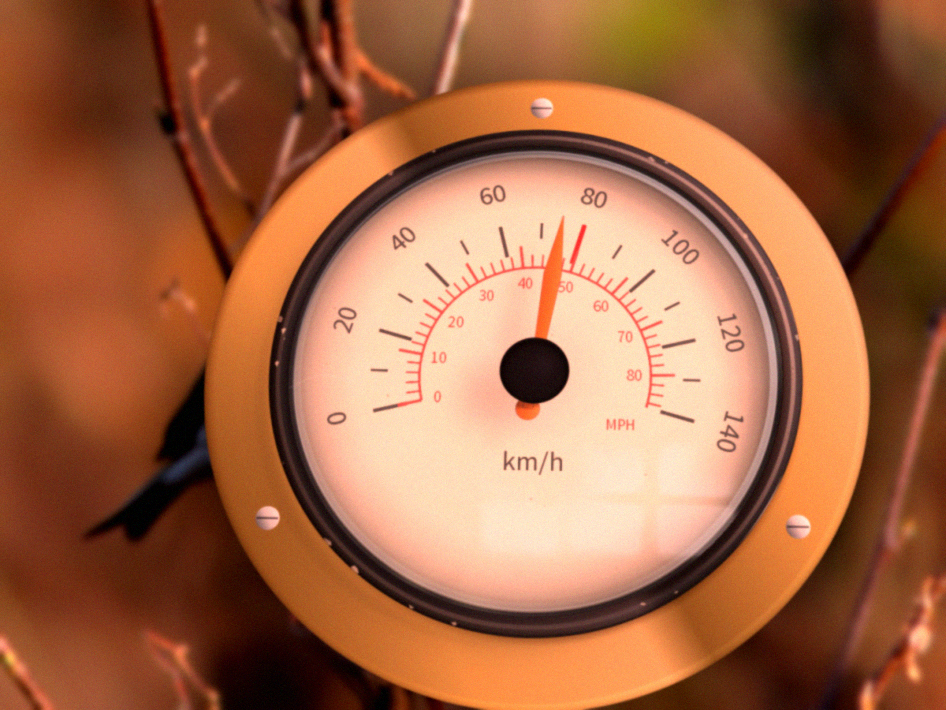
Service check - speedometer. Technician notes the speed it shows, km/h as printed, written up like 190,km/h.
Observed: 75,km/h
